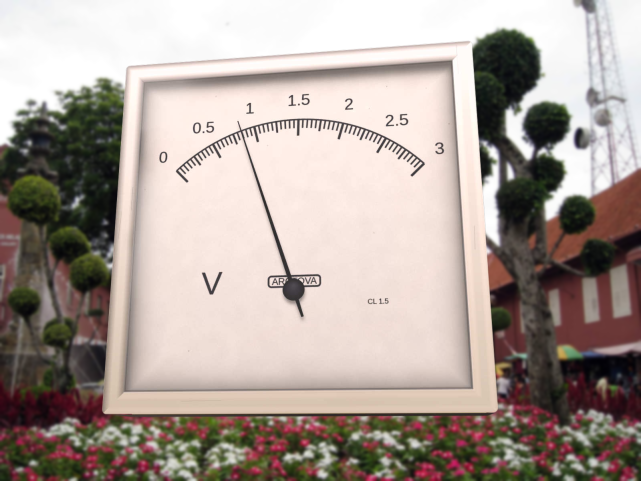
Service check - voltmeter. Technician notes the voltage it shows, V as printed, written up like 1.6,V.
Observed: 0.85,V
